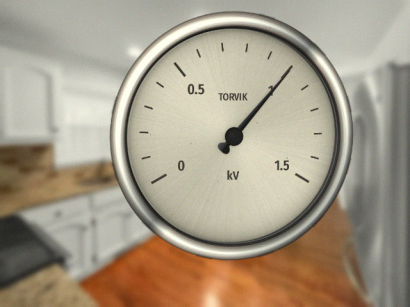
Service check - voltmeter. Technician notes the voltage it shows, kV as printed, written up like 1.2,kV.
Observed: 1,kV
